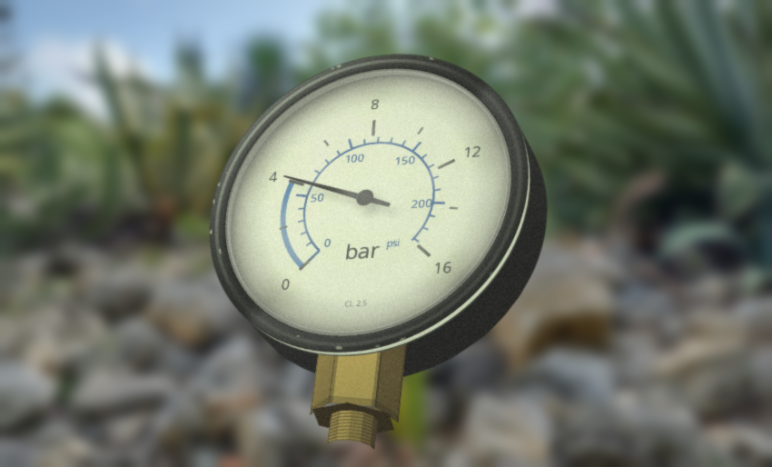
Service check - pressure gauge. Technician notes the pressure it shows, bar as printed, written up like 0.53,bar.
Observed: 4,bar
